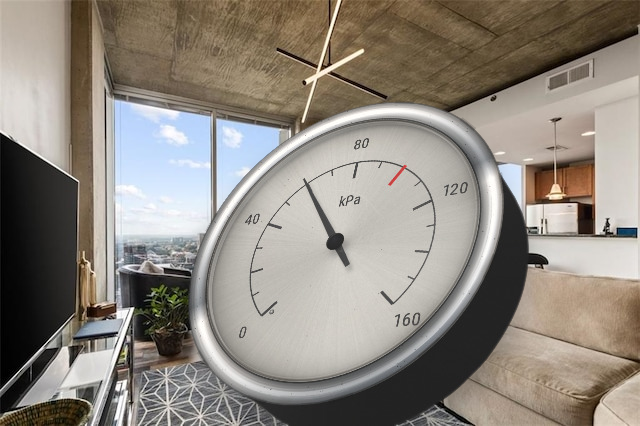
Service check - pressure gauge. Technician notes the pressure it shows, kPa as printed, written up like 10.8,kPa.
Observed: 60,kPa
